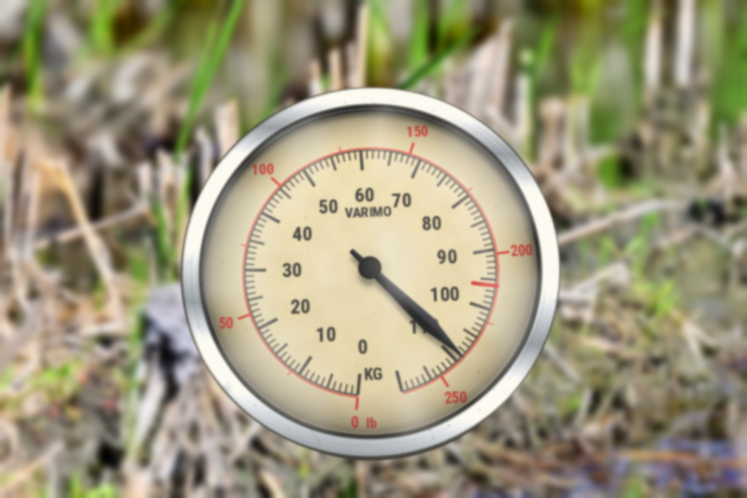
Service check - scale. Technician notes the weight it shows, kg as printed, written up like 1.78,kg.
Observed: 109,kg
